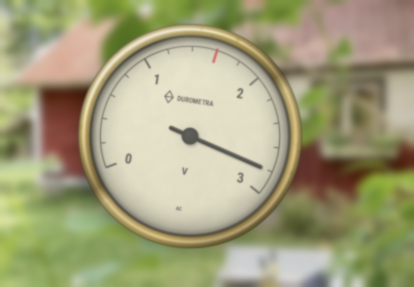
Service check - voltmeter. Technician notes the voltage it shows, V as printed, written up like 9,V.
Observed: 2.8,V
